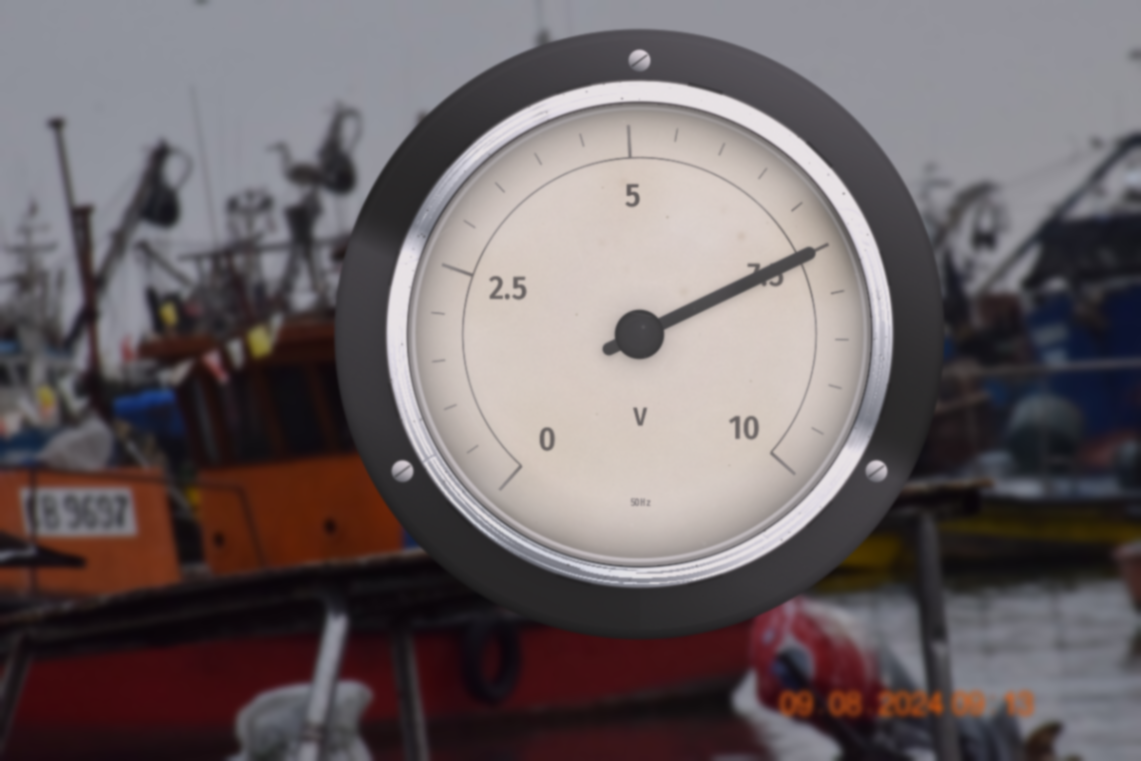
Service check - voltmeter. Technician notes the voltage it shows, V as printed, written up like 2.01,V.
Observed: 7.5,V
